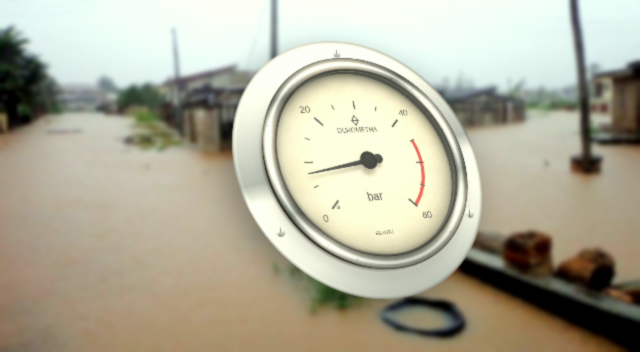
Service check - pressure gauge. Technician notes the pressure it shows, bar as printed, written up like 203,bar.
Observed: 7.5,bar
